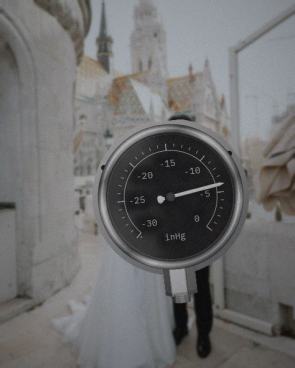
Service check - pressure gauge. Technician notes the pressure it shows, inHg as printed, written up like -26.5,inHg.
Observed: -6,inHg
